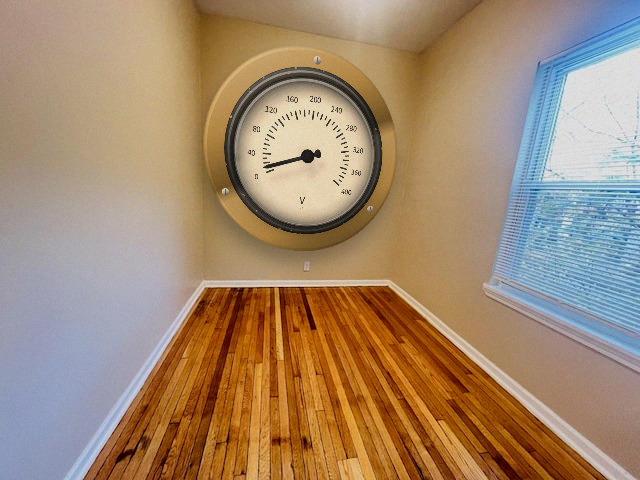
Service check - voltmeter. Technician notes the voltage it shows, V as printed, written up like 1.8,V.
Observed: 10,V
